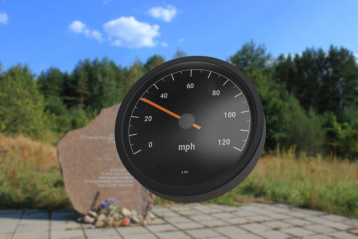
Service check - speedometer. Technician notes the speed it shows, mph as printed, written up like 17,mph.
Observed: 30,mph
